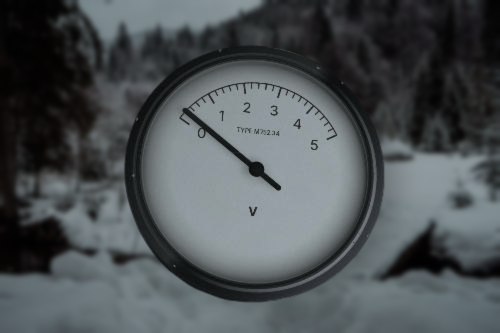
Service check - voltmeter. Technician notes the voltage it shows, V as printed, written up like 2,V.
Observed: 0.2,V
